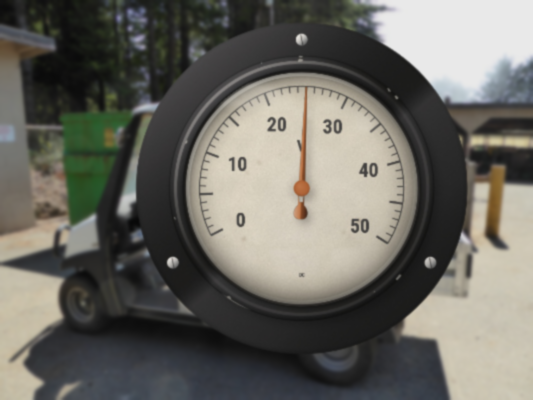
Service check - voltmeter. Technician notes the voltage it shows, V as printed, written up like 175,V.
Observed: 25,V
